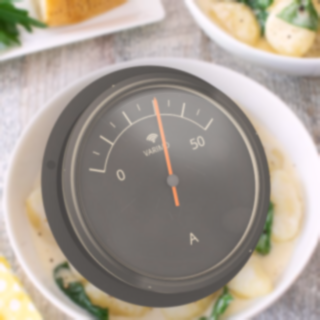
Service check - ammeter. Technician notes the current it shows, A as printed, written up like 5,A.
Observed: 30,A
